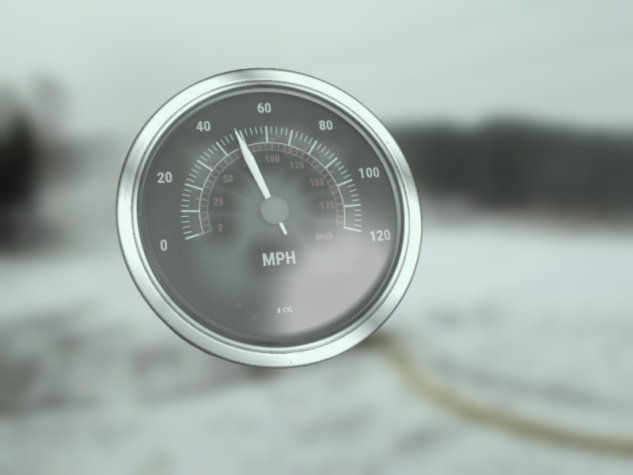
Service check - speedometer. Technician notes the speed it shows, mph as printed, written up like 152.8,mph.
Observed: 48,mph
